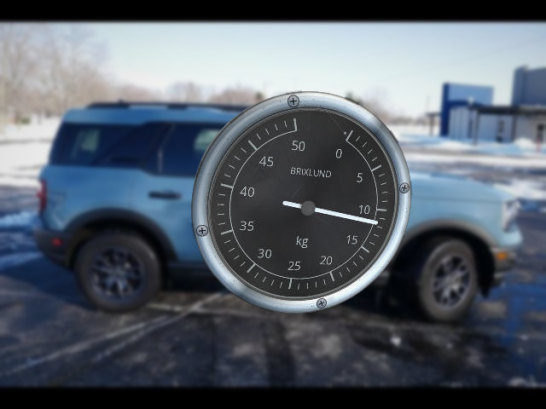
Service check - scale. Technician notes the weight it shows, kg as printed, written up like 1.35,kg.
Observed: 11.5,kg
